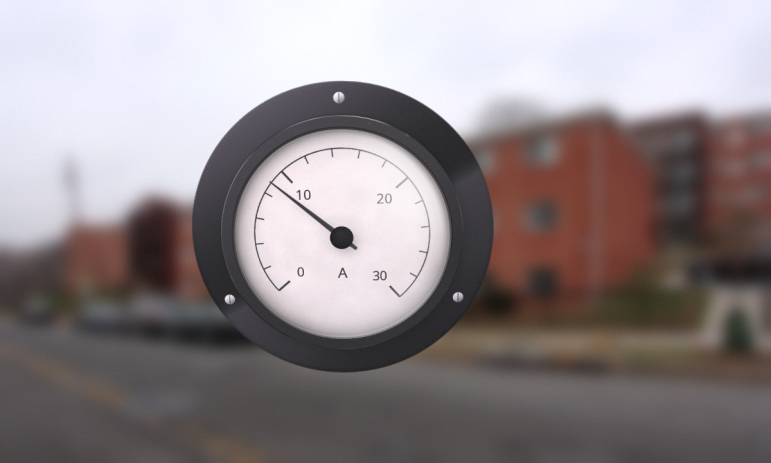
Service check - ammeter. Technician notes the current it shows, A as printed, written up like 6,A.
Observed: 9,A
